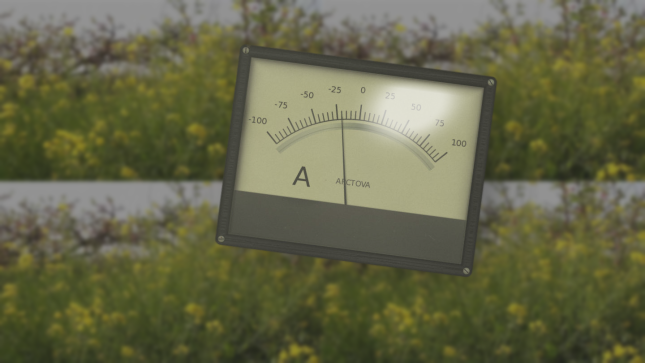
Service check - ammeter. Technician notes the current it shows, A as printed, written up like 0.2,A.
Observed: -20,A
